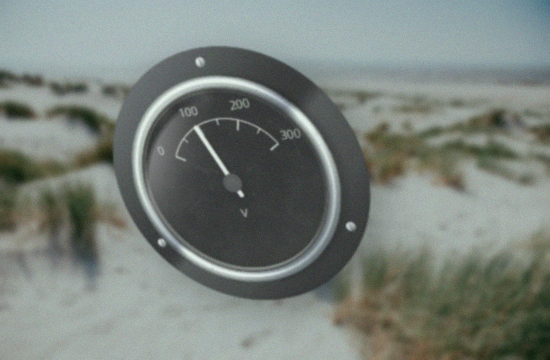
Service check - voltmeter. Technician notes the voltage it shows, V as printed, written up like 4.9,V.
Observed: 100,V
